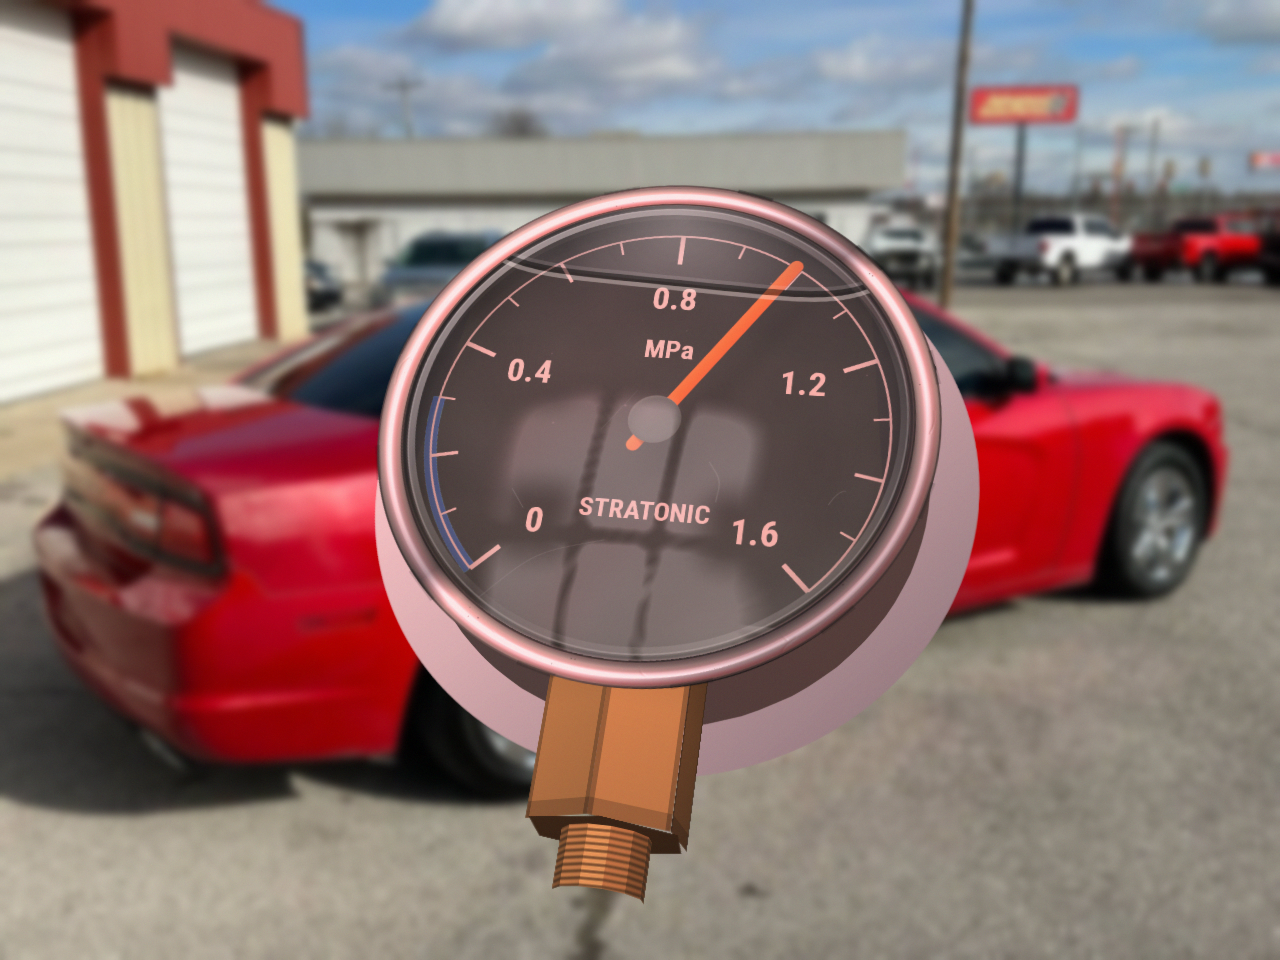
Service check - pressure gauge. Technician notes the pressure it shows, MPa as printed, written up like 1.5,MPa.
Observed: 1,MPa
